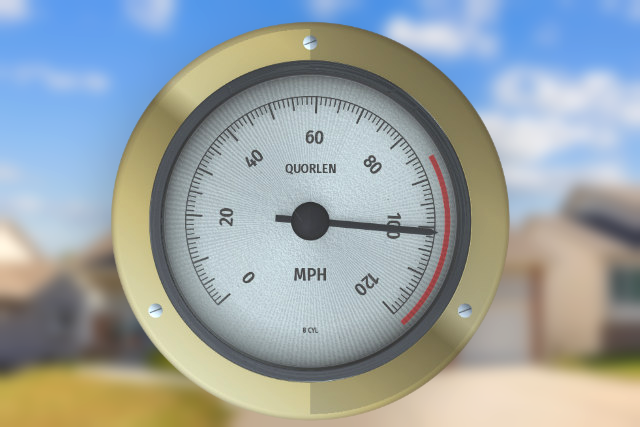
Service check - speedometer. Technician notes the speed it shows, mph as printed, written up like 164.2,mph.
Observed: 101,mph
